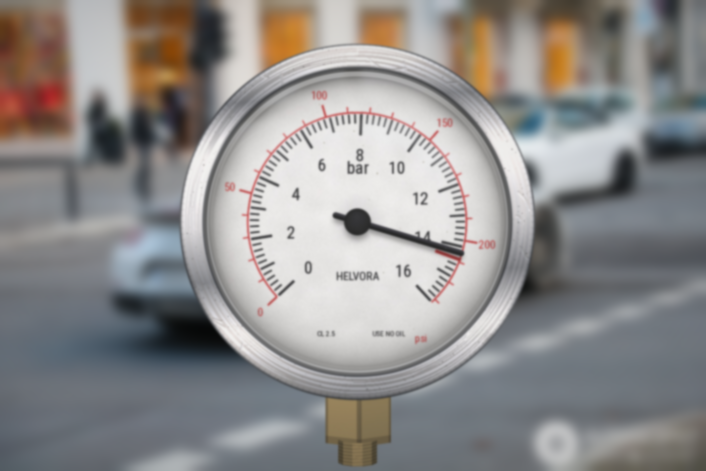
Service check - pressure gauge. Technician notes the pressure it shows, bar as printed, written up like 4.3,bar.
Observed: 14.2,bar
